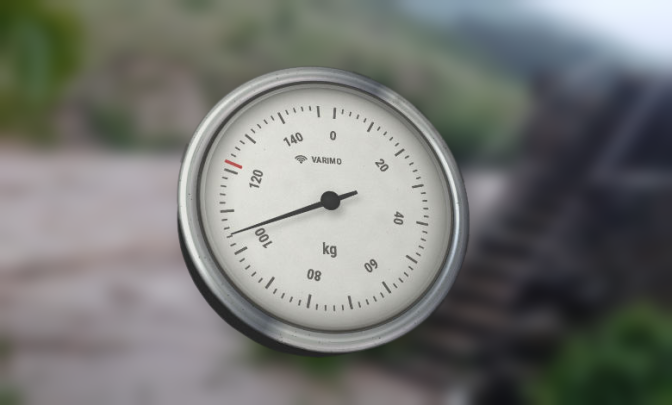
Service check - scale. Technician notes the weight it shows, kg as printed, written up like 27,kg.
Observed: 104,kg
